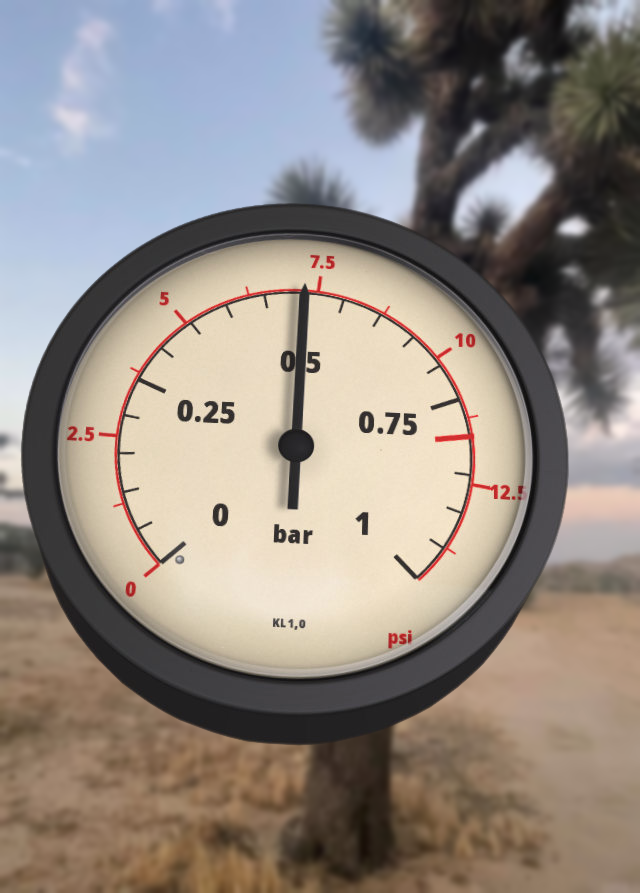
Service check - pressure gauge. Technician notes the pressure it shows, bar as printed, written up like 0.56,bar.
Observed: 0.5,bar
